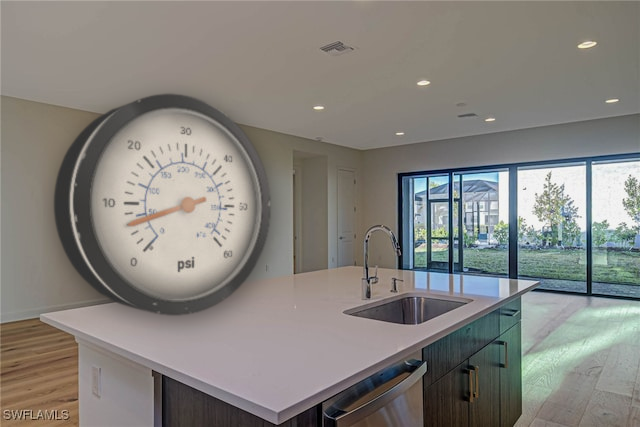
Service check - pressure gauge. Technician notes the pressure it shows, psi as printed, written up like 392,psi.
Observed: 6,psi
